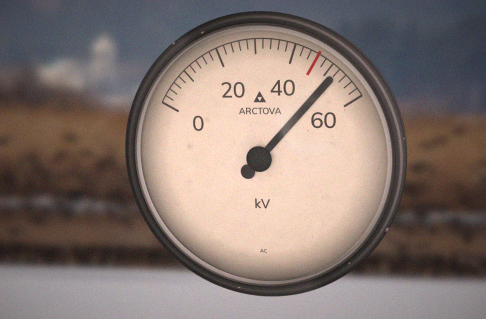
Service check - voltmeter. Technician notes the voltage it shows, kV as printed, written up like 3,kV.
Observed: 52,kV
